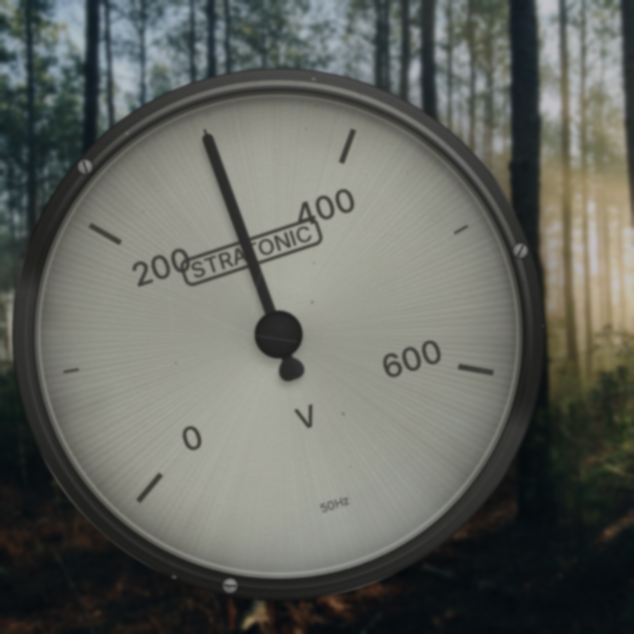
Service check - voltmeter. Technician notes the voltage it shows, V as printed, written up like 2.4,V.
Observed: 300,V
